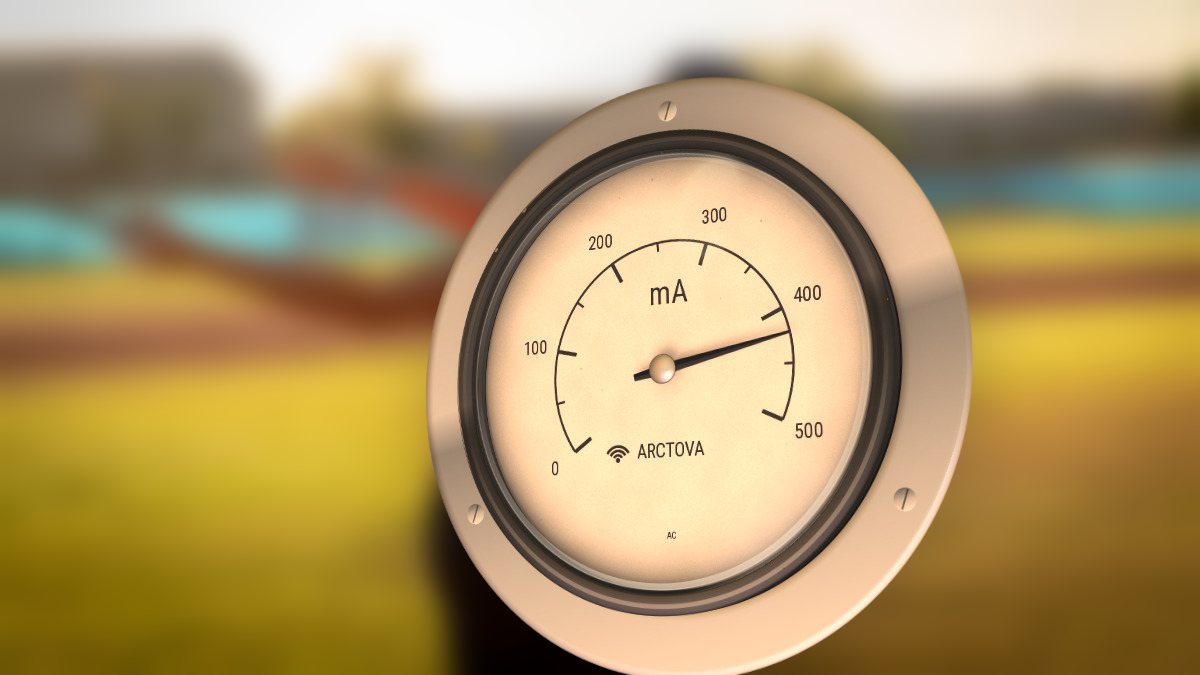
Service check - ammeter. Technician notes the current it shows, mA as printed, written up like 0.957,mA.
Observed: 425,mA
